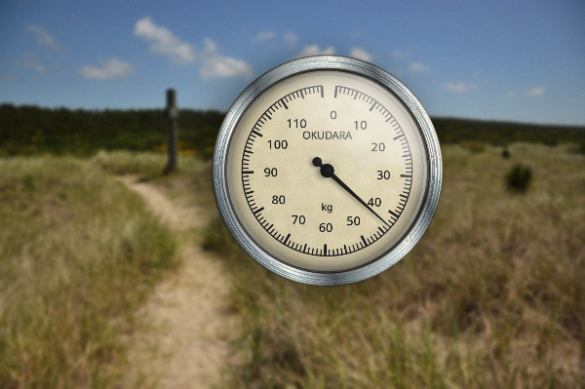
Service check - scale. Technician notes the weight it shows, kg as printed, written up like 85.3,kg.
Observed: 43,kg
